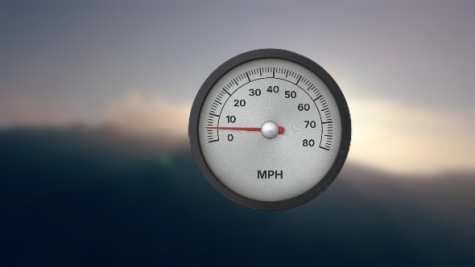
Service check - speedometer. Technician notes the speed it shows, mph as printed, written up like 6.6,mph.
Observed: 5,mph
